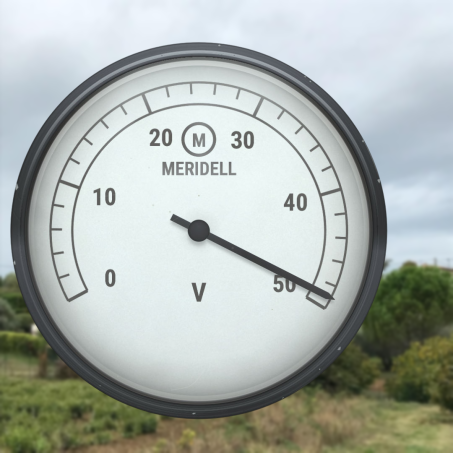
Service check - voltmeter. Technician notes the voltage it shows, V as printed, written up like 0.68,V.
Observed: 49,V
